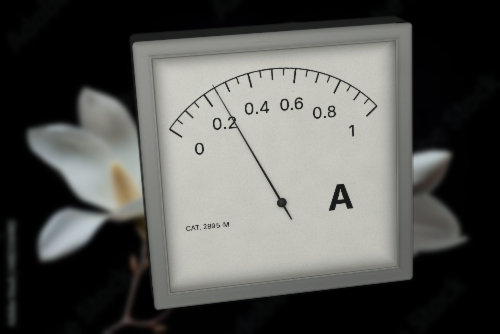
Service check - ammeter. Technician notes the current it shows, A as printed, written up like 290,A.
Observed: 0.25,A
